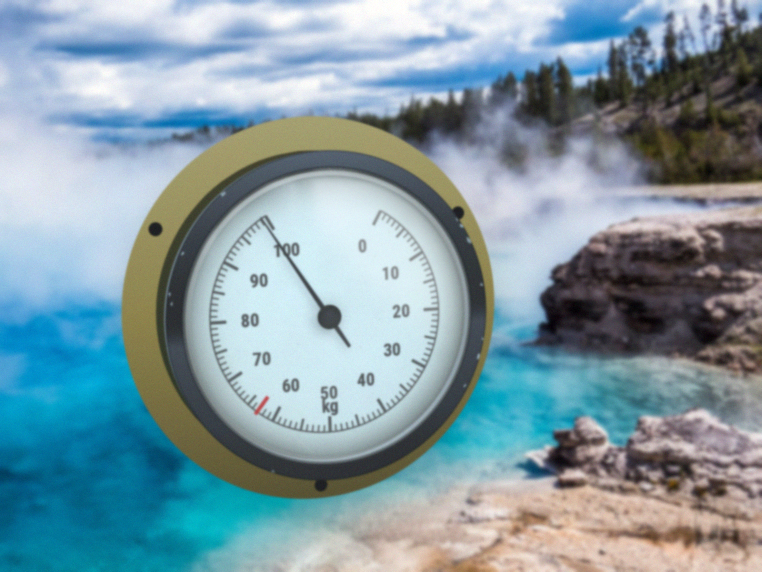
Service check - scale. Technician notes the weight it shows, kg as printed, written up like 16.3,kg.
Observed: 99,kg
